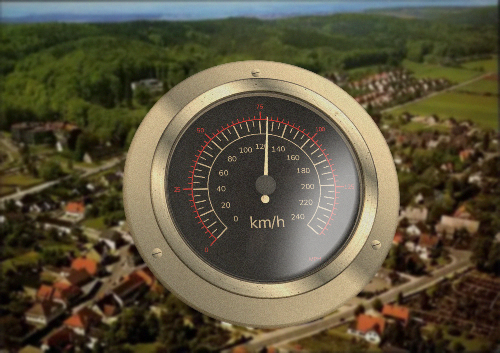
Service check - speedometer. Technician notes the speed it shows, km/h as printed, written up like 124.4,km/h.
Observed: 125,km/h
